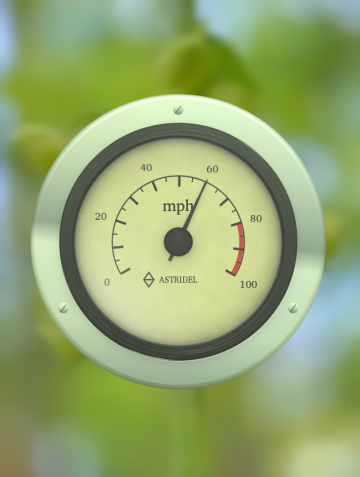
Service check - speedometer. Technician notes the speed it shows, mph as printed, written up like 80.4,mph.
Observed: 60,mph
